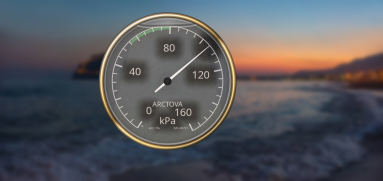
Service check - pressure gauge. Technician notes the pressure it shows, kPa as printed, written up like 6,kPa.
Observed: 105,kPa
